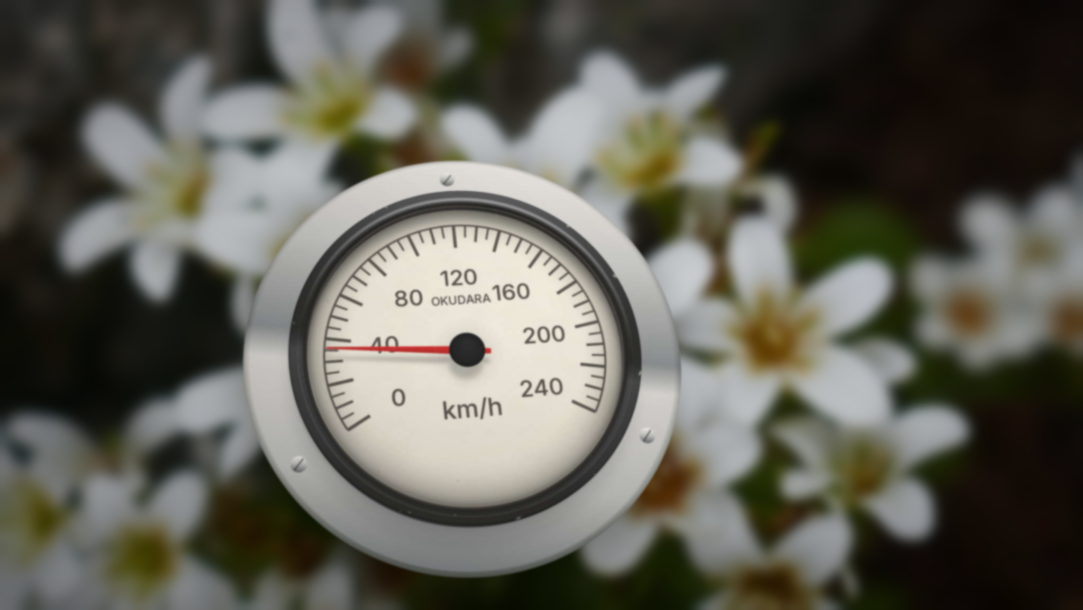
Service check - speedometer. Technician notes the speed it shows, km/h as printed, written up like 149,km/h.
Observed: 35,km/h
